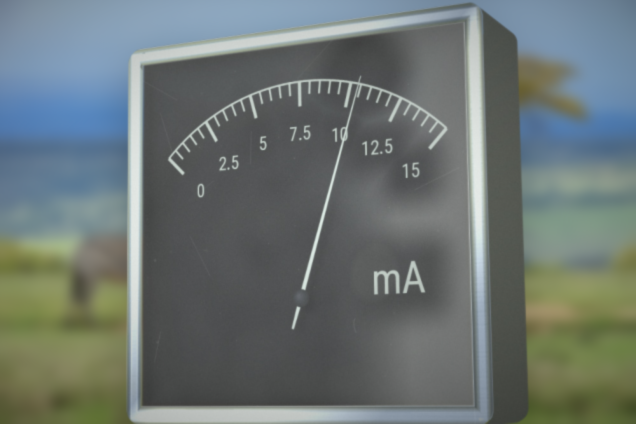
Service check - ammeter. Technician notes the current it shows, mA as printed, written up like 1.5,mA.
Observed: 10.5,mA
